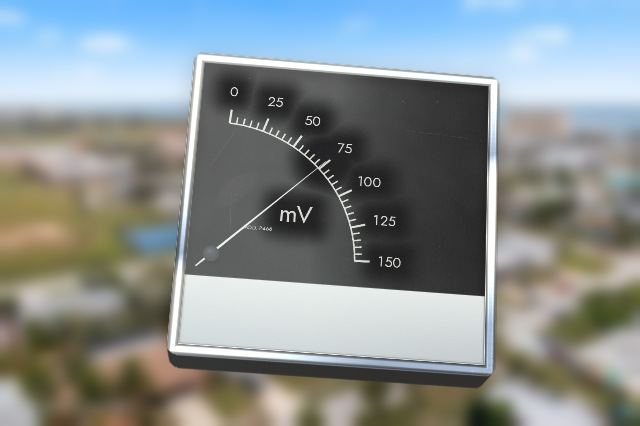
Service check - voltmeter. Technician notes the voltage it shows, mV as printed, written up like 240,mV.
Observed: 75,mV
